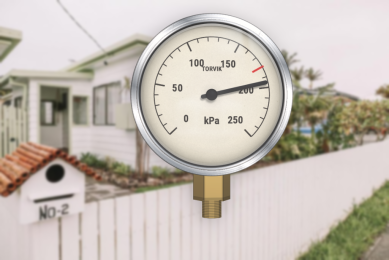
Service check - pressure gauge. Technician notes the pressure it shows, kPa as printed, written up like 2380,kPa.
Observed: 195,kPa
